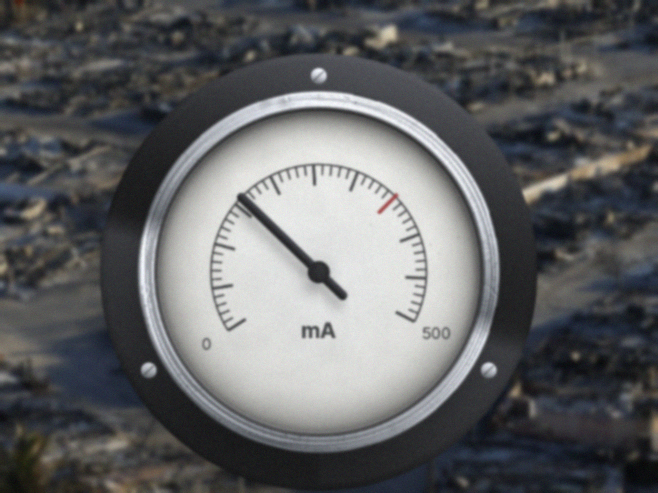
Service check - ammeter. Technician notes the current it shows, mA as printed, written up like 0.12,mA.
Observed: 160,mA
